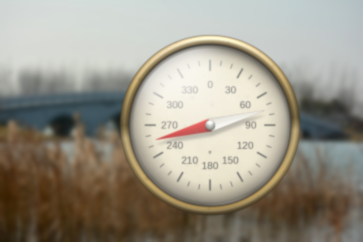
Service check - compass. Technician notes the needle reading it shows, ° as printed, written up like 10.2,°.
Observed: 255,°
